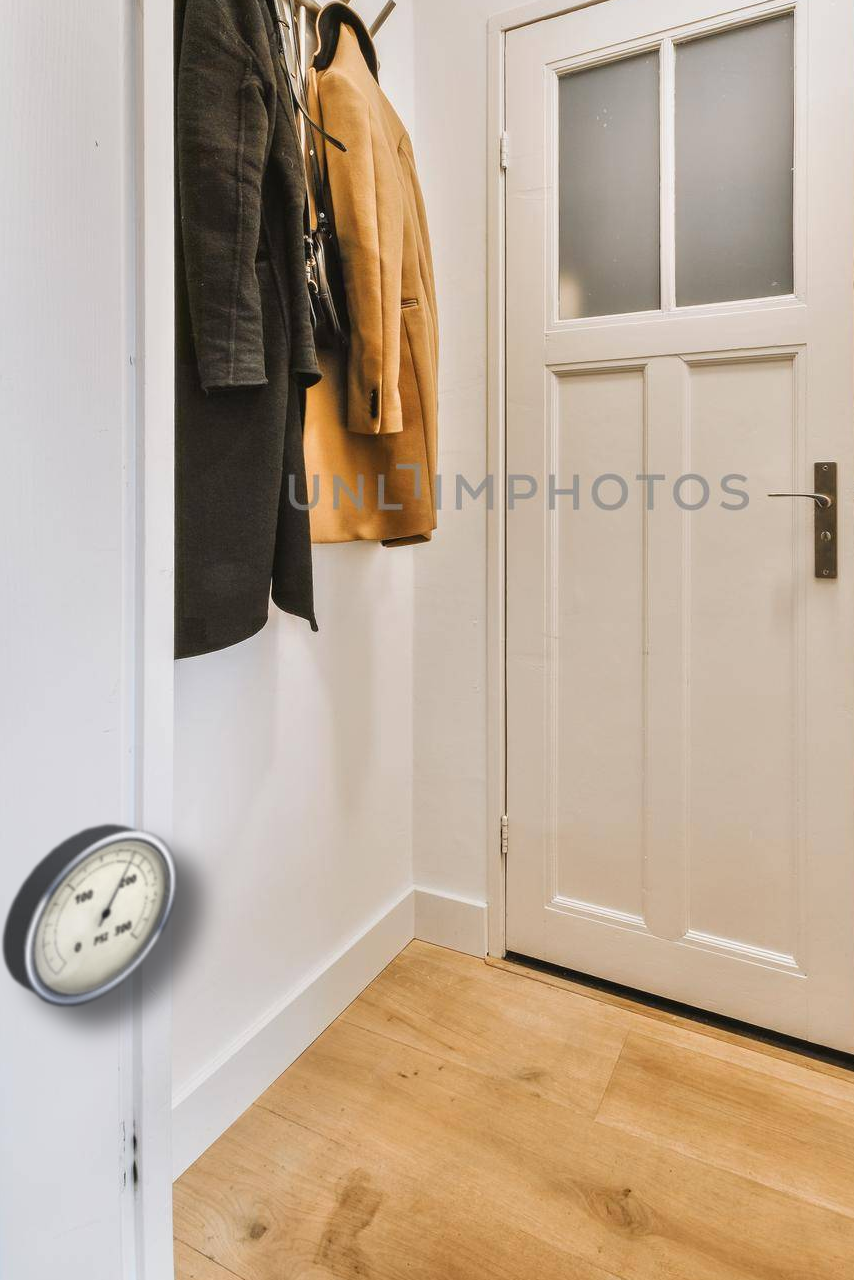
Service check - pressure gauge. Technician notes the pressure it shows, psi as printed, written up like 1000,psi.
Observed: 180,psi
